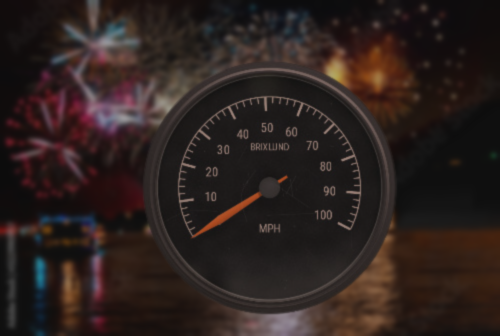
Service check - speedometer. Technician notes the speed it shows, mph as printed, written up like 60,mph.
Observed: 0,mph
